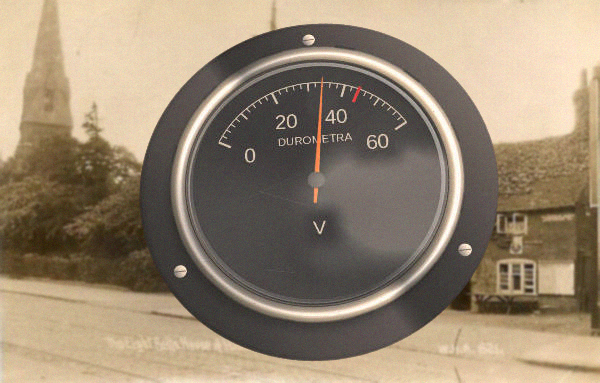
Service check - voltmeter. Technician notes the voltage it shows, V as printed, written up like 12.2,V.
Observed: 34,V
